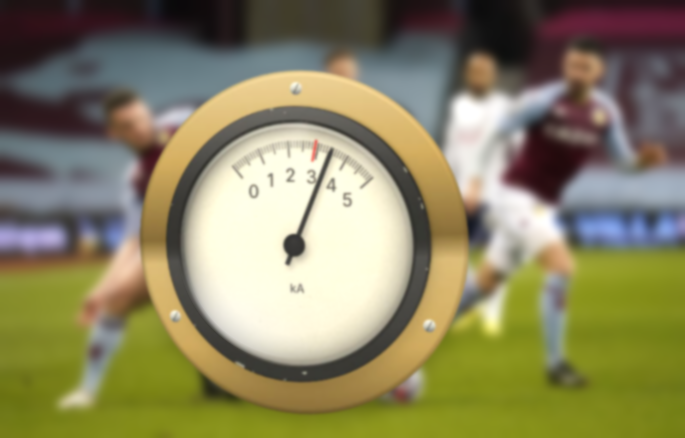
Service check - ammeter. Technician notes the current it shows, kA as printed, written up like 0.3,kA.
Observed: 3.5,kA
